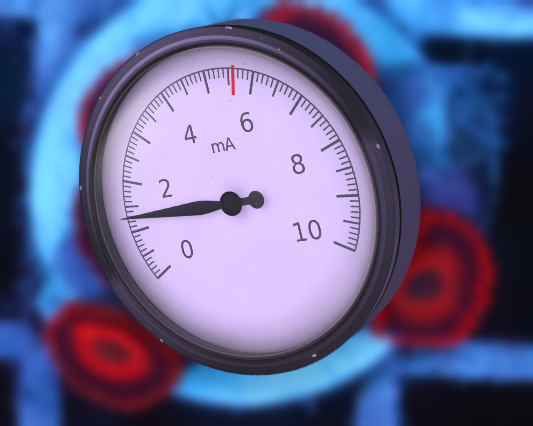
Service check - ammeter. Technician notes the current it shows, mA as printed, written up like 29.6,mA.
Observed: 1.3,mA
